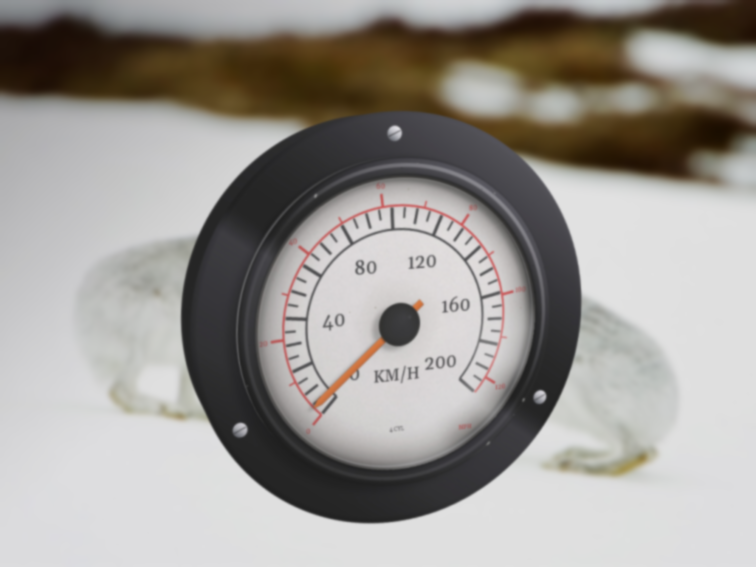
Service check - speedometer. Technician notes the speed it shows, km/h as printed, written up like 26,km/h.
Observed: 5,km/h
